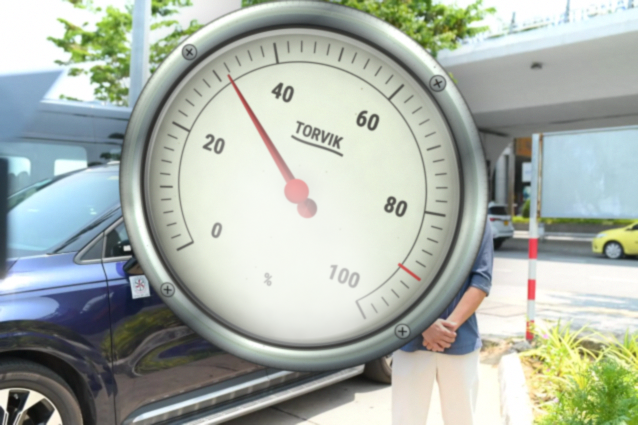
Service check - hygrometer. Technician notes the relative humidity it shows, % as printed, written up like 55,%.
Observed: 32,%
